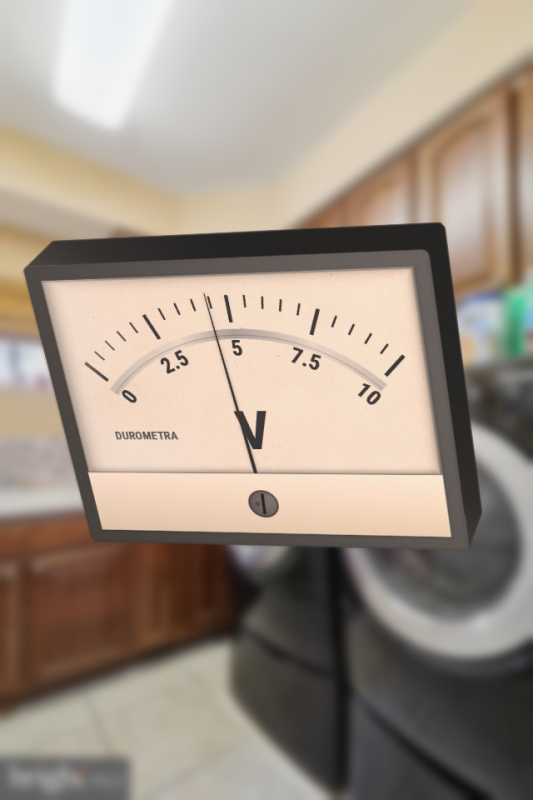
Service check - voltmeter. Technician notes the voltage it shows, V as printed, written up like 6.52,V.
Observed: 4.5,V
